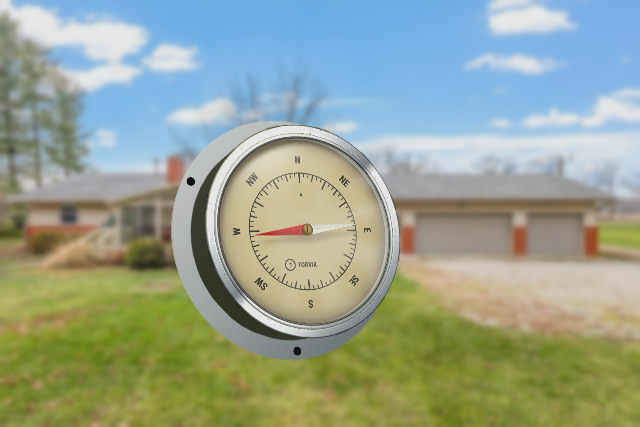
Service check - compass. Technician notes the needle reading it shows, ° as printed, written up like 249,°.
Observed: 265,°
